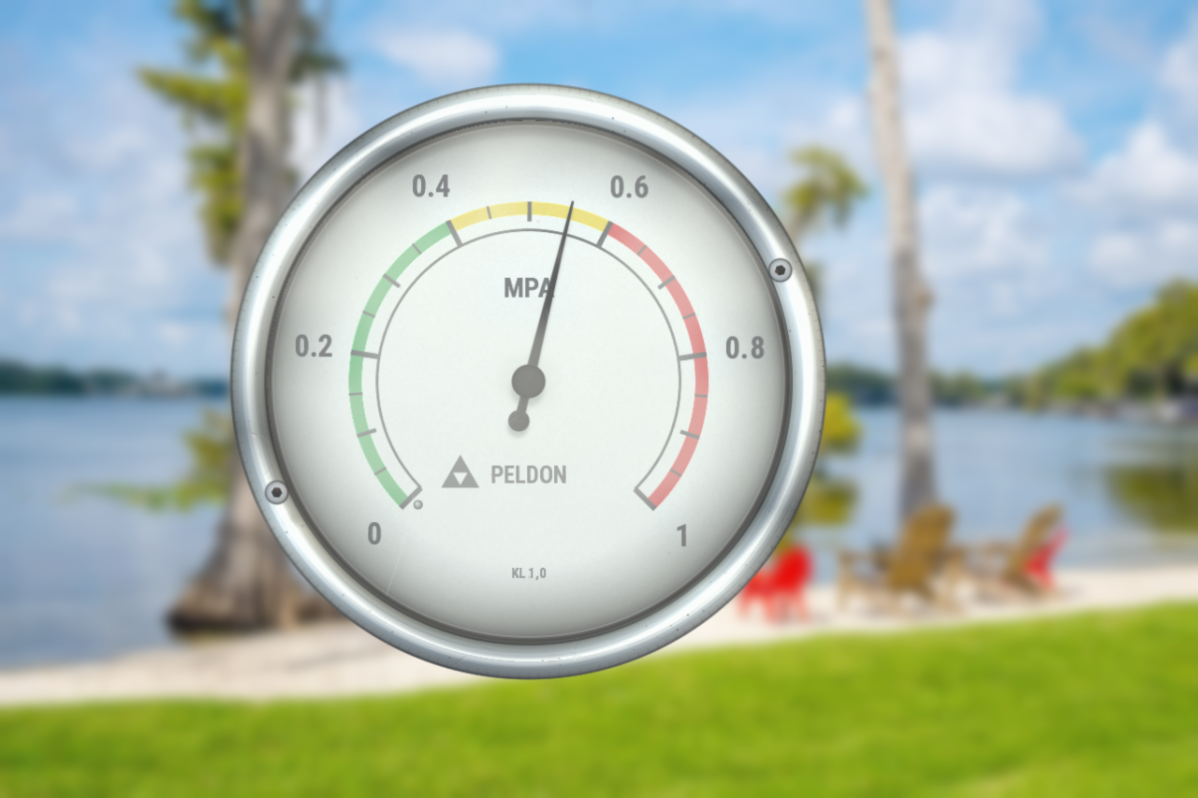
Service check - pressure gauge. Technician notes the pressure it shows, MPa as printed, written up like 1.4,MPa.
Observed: 0.55,MPa
